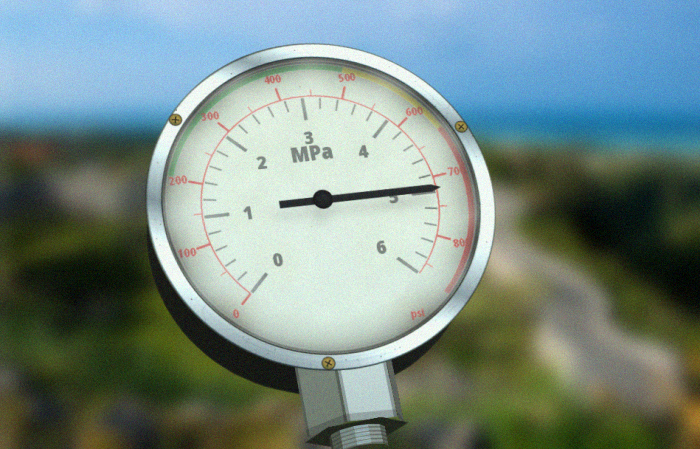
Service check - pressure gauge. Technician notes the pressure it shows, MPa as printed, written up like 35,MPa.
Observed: 5,MPa
